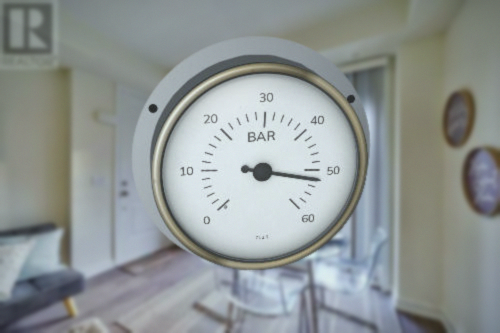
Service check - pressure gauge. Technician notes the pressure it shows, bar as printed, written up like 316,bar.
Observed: 52,bar
